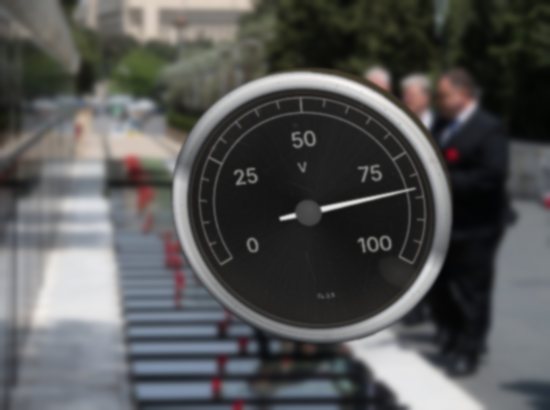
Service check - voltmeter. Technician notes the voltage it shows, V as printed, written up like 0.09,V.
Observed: 82.5,V
